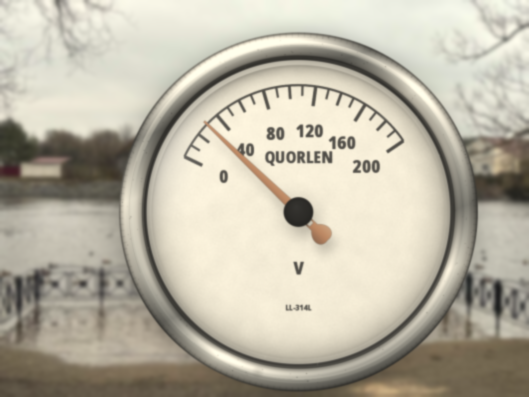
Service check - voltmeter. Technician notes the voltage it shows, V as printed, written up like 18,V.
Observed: 30,V
